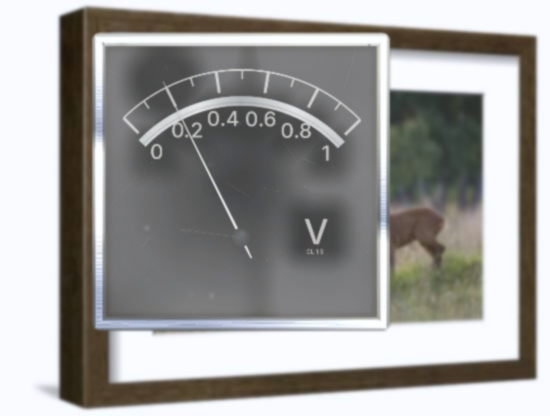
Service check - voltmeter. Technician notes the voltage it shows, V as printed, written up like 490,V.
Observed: 0.2,V
